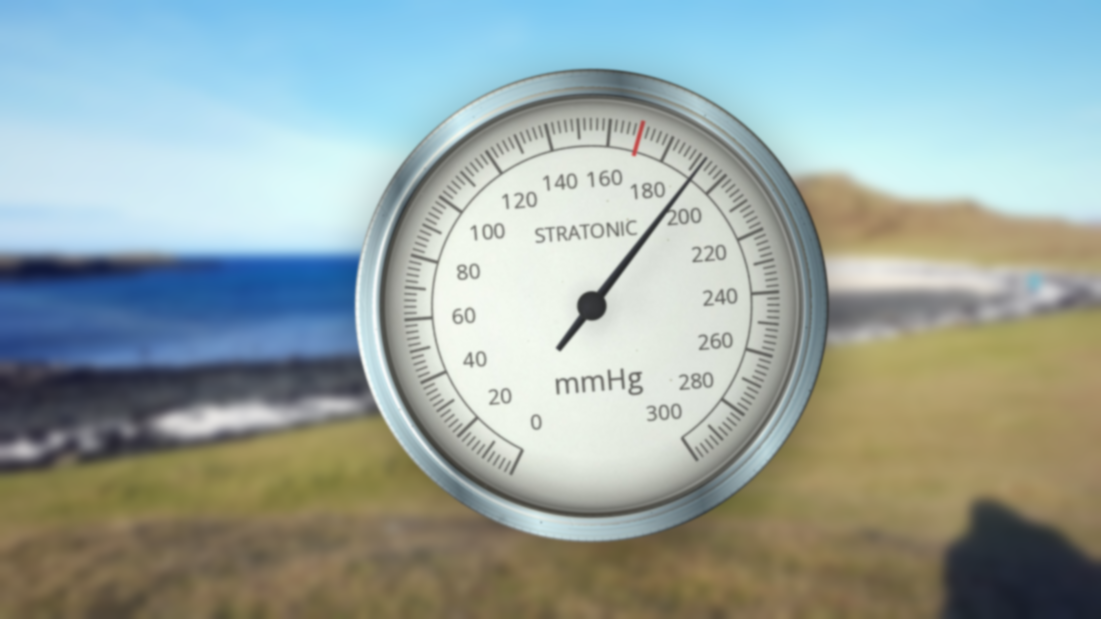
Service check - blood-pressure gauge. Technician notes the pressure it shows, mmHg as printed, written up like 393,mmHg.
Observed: 192,mmHg
